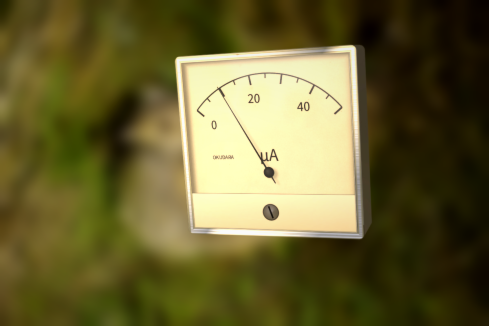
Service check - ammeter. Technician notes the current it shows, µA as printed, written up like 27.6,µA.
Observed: 10,µA
